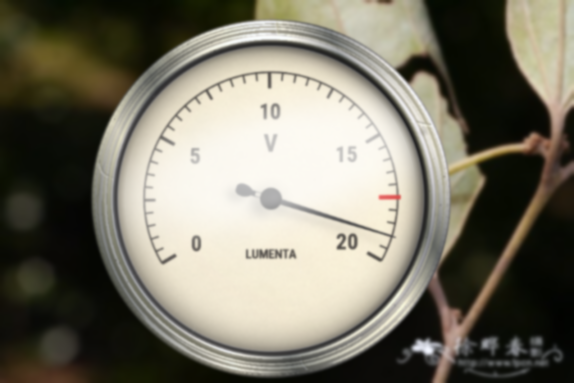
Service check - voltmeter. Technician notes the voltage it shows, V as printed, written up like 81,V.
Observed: 19,V
